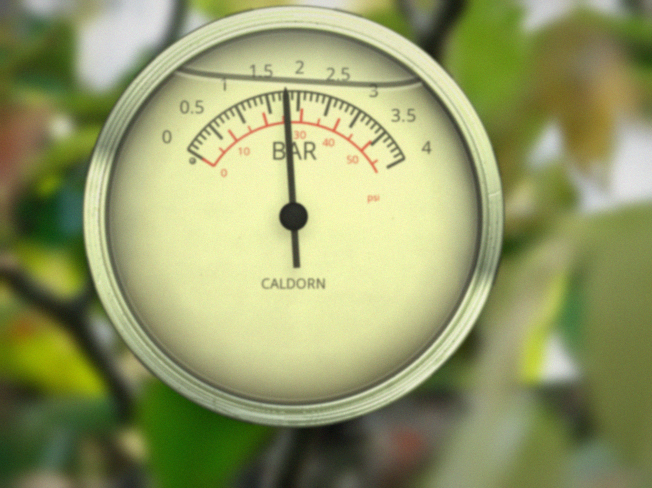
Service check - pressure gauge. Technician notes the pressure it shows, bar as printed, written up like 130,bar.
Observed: 1.8,bar
